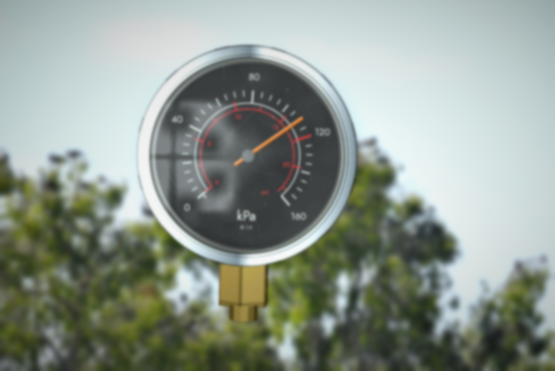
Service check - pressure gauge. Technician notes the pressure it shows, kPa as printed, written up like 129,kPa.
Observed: 110,kPa
